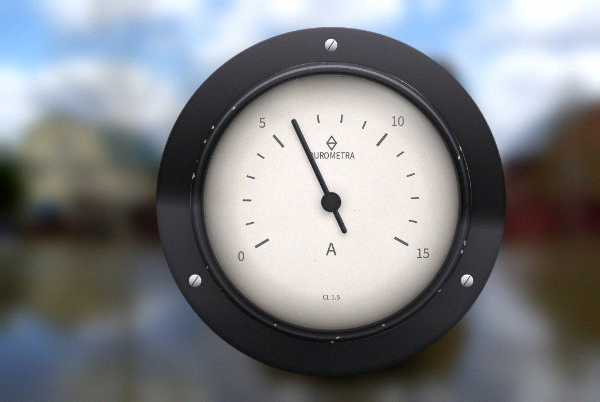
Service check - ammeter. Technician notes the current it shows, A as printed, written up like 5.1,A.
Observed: 6,A
